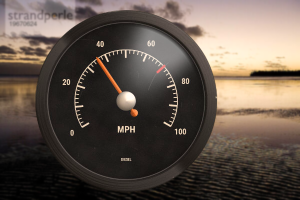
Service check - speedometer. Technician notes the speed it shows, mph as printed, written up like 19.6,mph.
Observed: 36,mph
